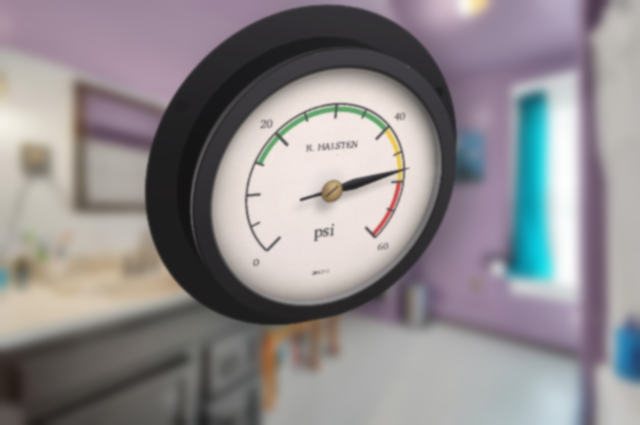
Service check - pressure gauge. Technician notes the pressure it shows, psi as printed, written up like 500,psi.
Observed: 47.5,psi
